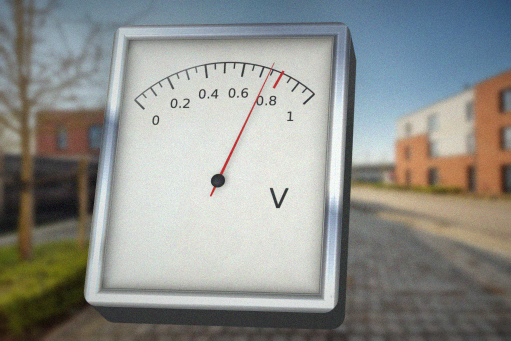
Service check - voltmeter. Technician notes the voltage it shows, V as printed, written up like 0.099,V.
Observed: 0.75,V
